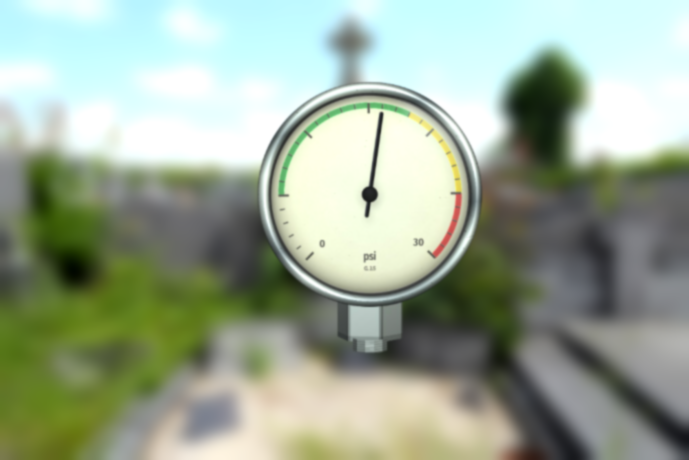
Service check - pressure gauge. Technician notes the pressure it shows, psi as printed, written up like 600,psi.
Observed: 16,psi
